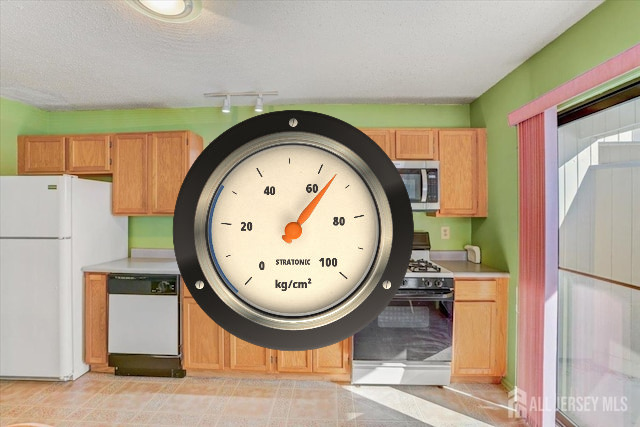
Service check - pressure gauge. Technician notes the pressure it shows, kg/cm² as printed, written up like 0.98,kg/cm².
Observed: 65,kg/cm²
